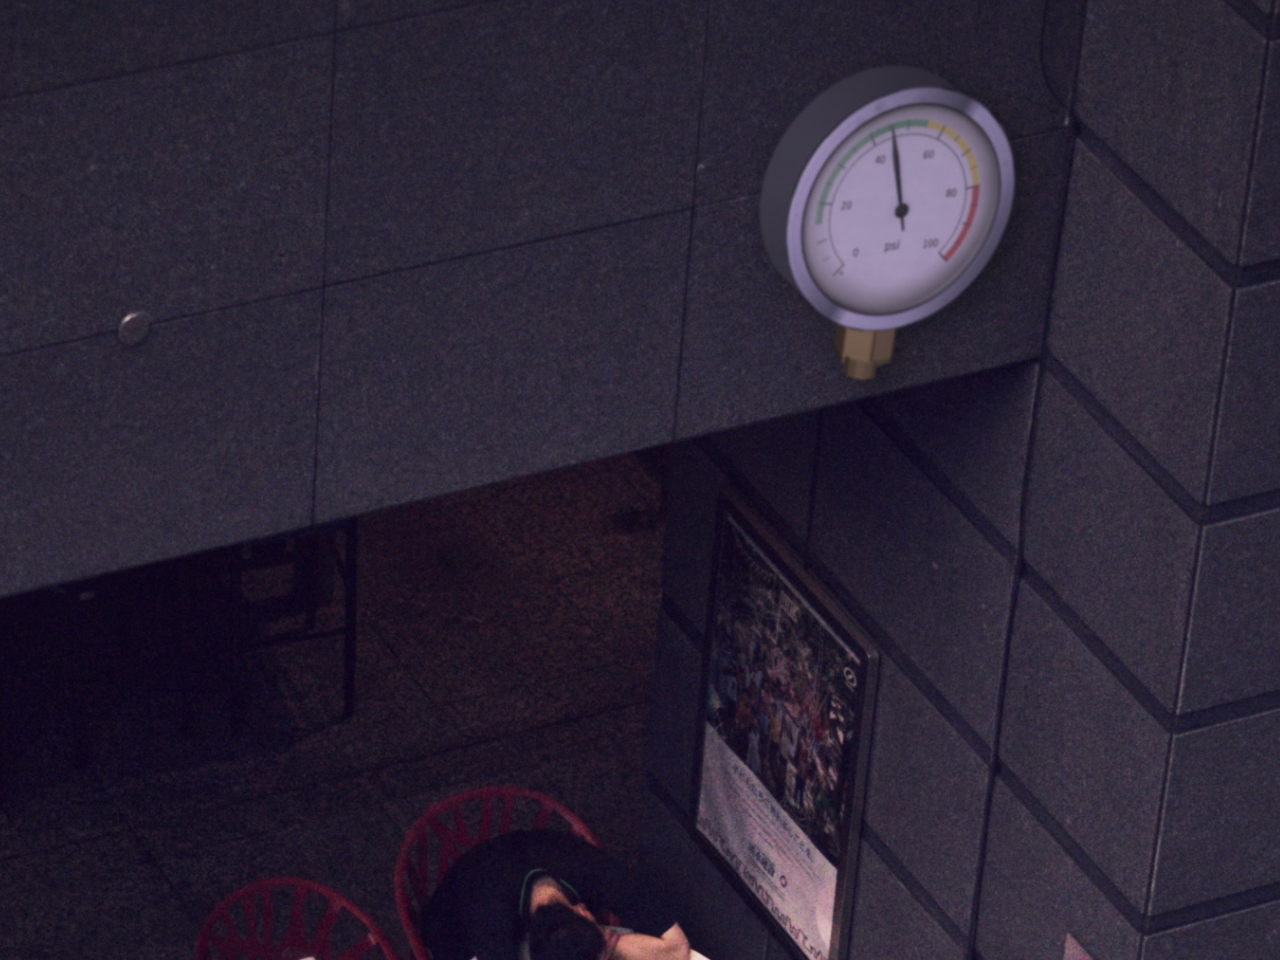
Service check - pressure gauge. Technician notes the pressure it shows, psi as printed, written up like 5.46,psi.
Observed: 45,psi
